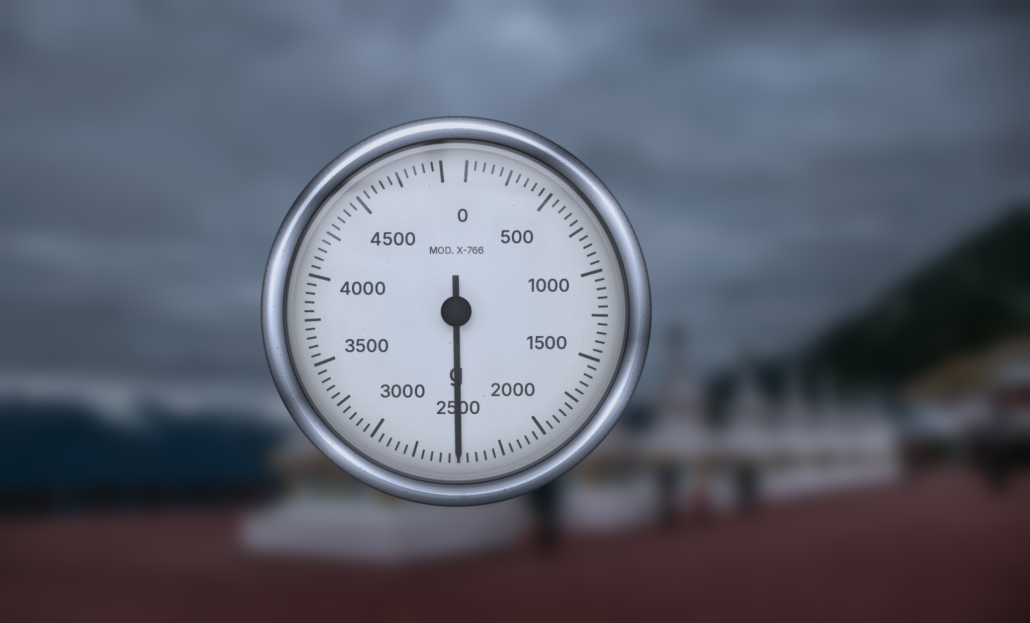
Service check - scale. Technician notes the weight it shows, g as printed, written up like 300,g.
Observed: 2500,g
